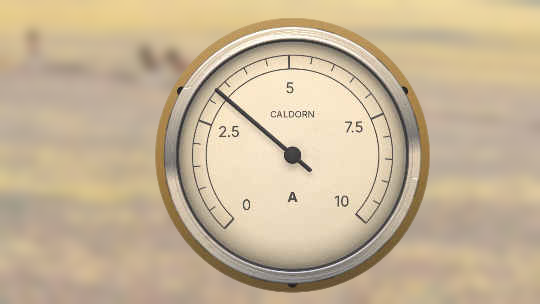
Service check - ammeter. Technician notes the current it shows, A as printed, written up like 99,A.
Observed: 3.25,A
